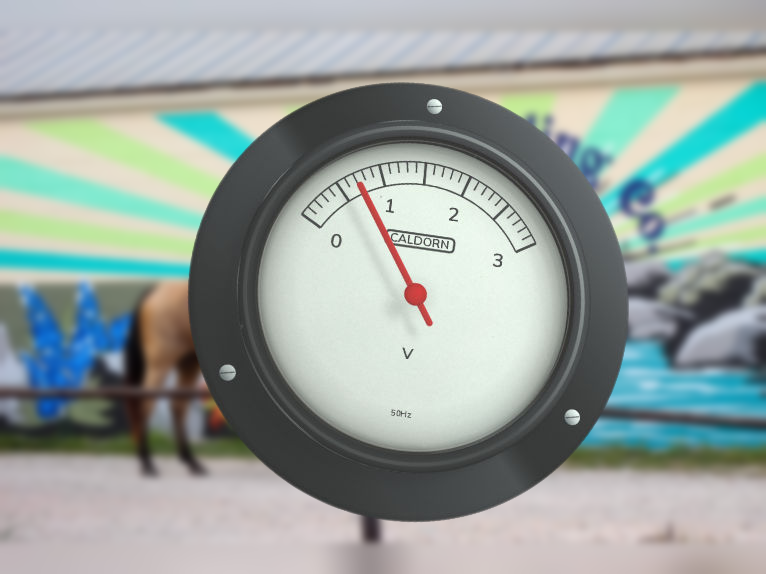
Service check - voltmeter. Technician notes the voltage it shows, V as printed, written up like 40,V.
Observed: 0.7,V
